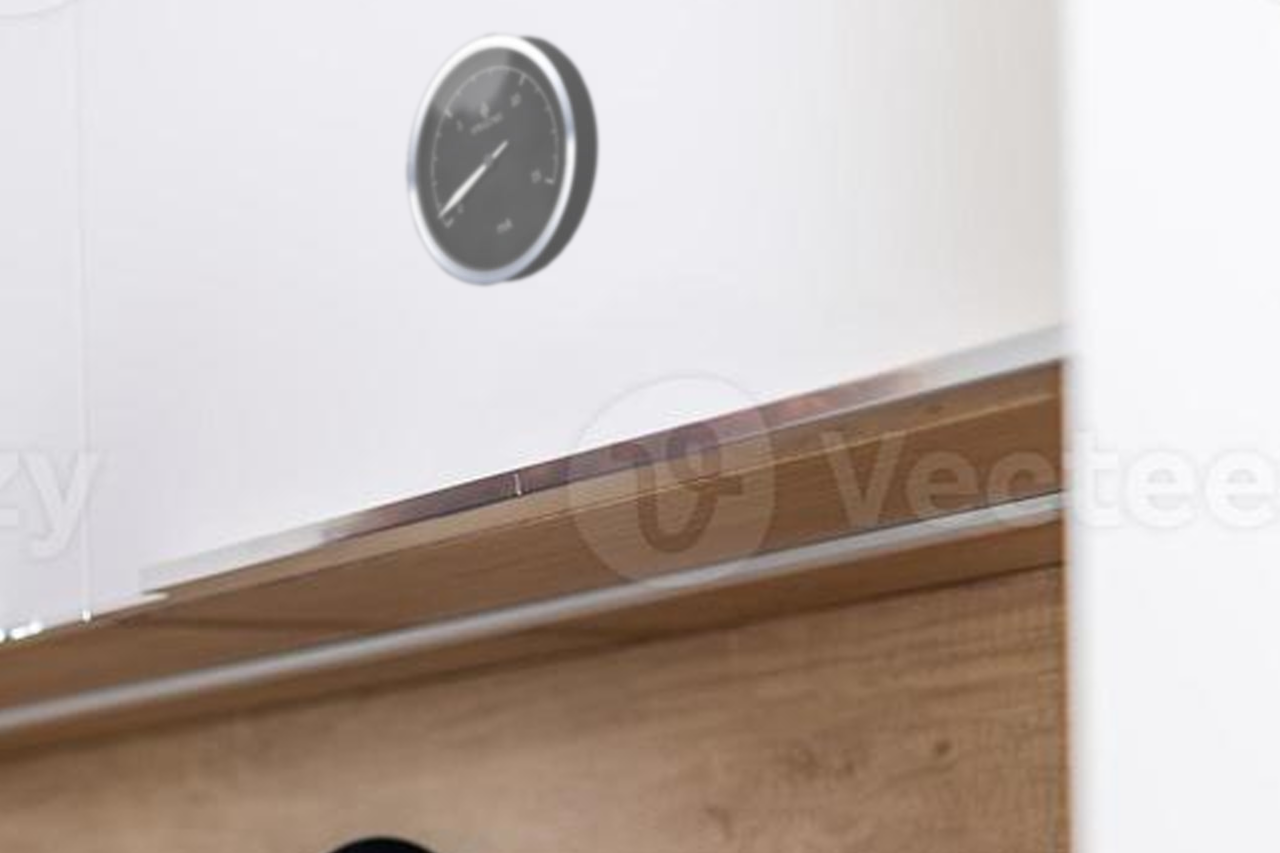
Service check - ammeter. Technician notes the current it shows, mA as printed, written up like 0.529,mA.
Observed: 0.5,mA
